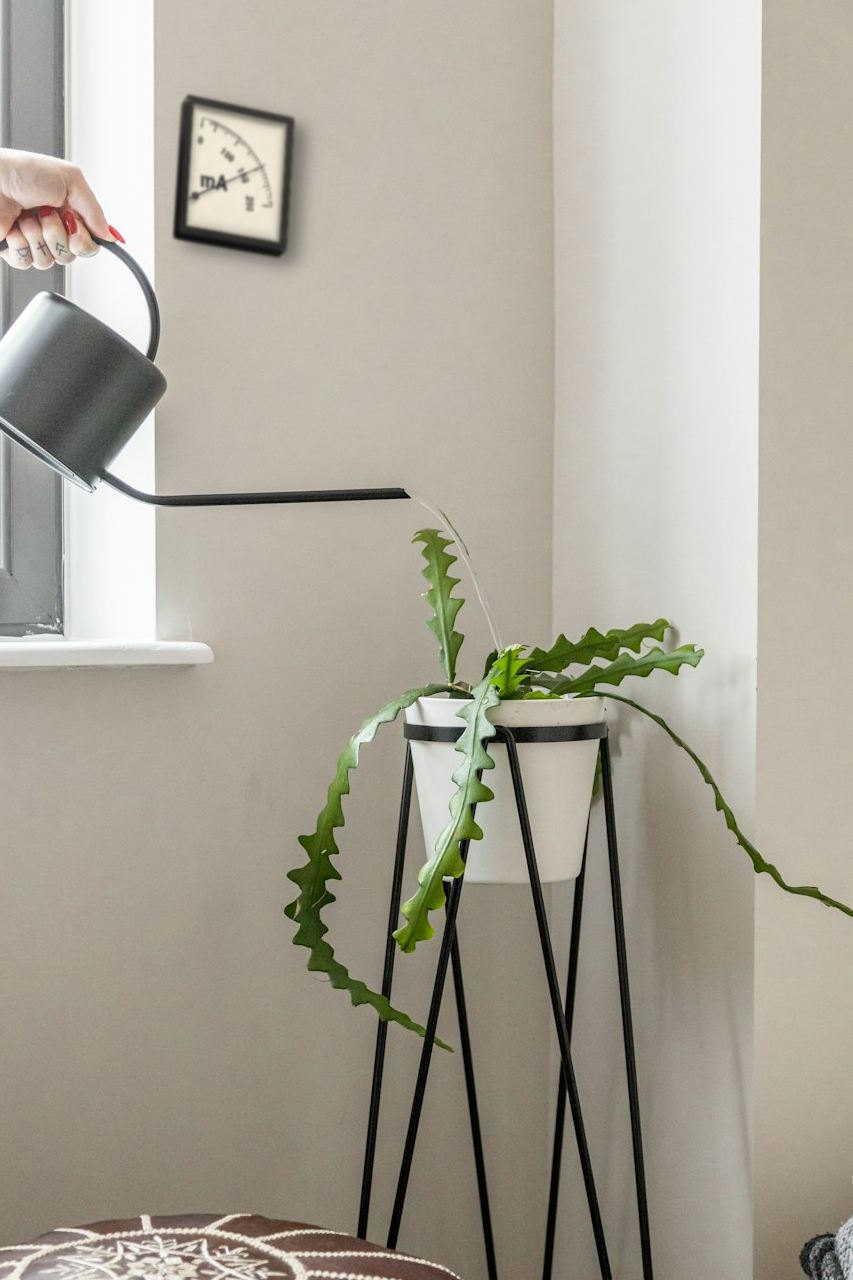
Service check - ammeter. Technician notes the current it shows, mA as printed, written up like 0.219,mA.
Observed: 150,mA
